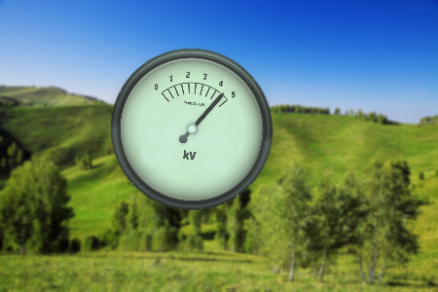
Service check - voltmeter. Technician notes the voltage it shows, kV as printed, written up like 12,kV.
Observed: 4.5,kV
